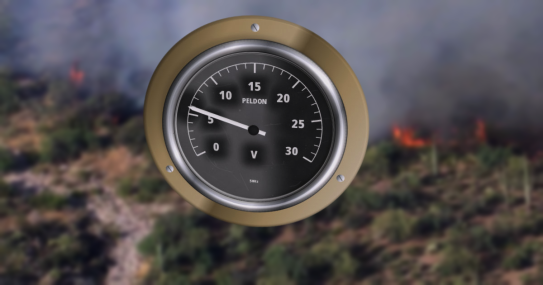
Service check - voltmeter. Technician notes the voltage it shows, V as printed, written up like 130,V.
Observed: 6,V
